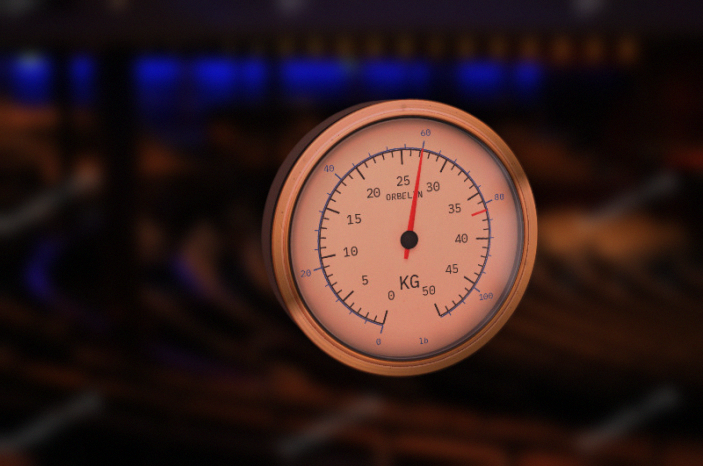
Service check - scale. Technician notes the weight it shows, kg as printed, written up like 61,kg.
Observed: 27,kg
